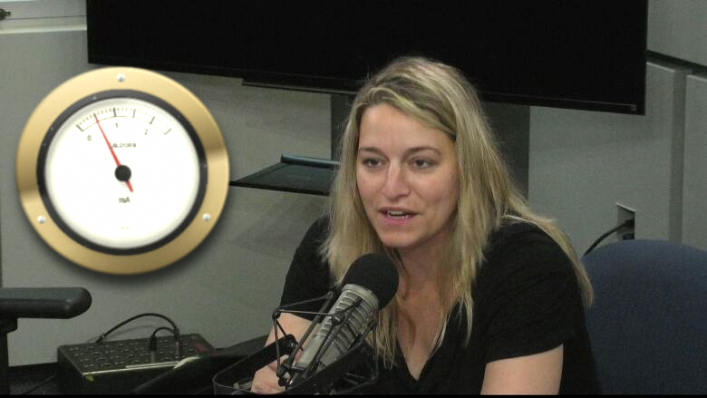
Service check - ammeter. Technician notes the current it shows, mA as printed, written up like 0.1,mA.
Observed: 0.5,mA
